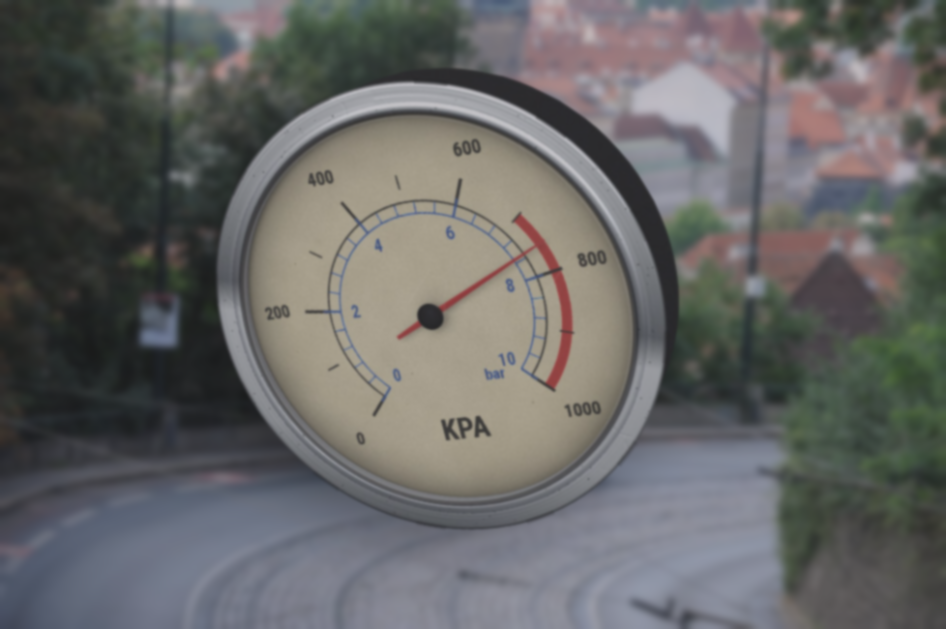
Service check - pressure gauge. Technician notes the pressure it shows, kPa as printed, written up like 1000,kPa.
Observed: 750,kPa
